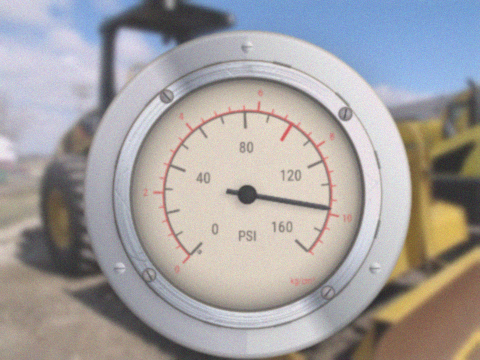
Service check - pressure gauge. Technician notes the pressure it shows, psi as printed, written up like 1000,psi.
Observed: 140,psi
